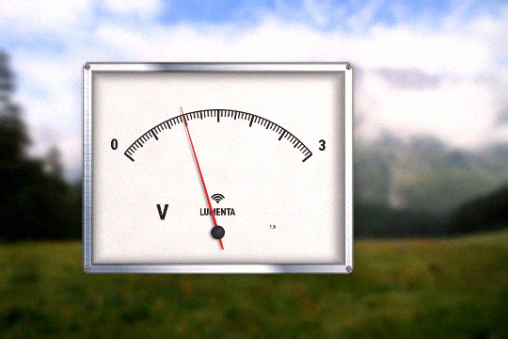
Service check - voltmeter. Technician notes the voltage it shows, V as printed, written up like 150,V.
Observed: 1,V
